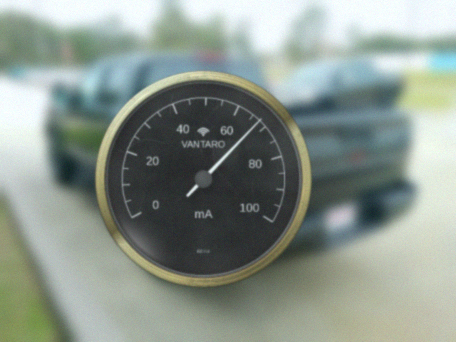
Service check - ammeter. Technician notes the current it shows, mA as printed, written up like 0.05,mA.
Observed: 67.5,mA
